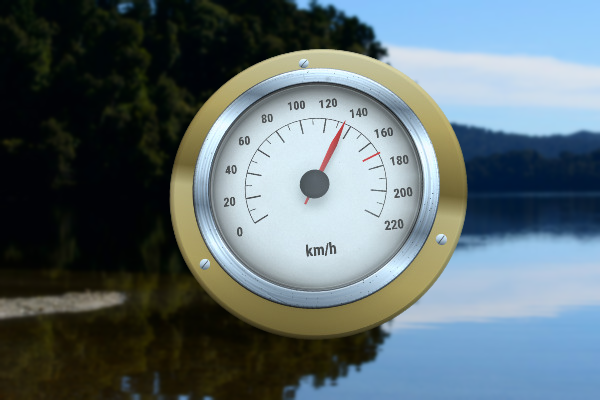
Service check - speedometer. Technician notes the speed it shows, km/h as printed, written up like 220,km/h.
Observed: 135,km/h
